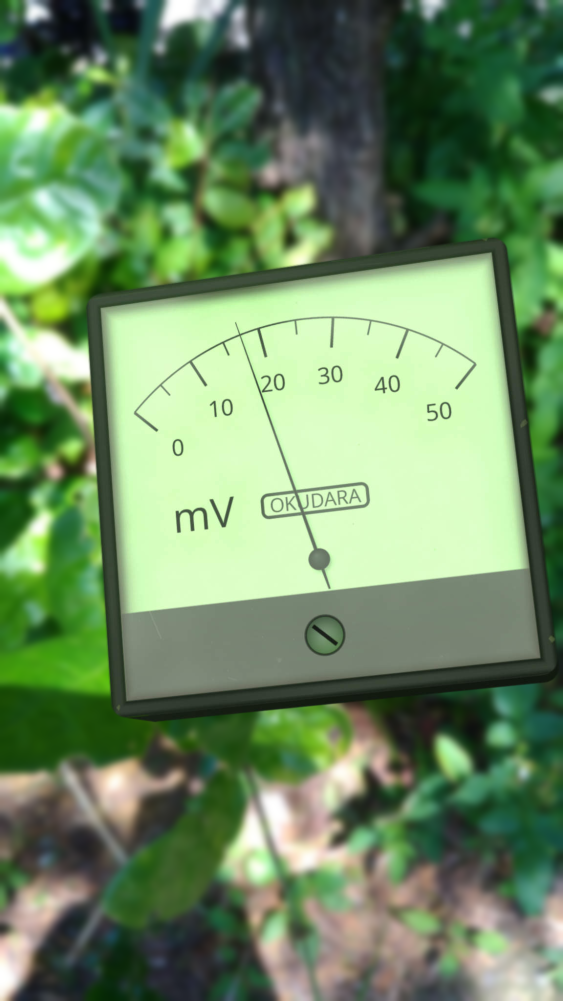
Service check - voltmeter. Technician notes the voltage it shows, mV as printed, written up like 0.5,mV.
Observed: 17.5,mV
